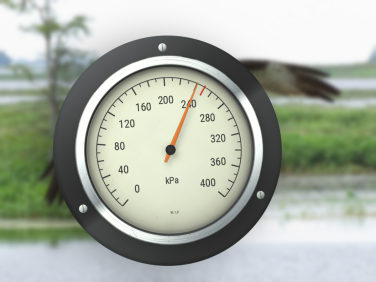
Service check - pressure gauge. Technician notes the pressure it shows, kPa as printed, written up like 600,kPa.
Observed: 240,kPa
